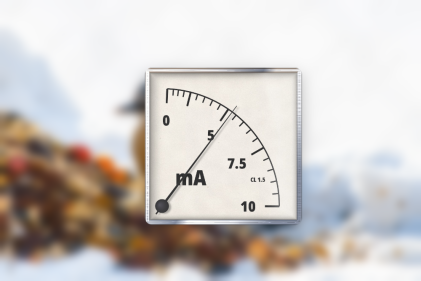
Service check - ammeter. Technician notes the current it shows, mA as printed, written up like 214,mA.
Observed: 5.25,mA
